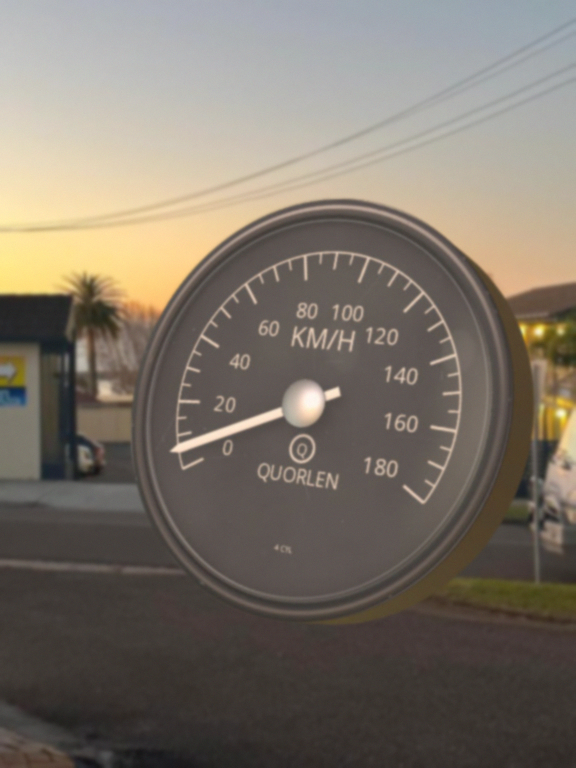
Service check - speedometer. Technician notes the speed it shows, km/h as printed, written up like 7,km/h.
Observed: 5,km/h
